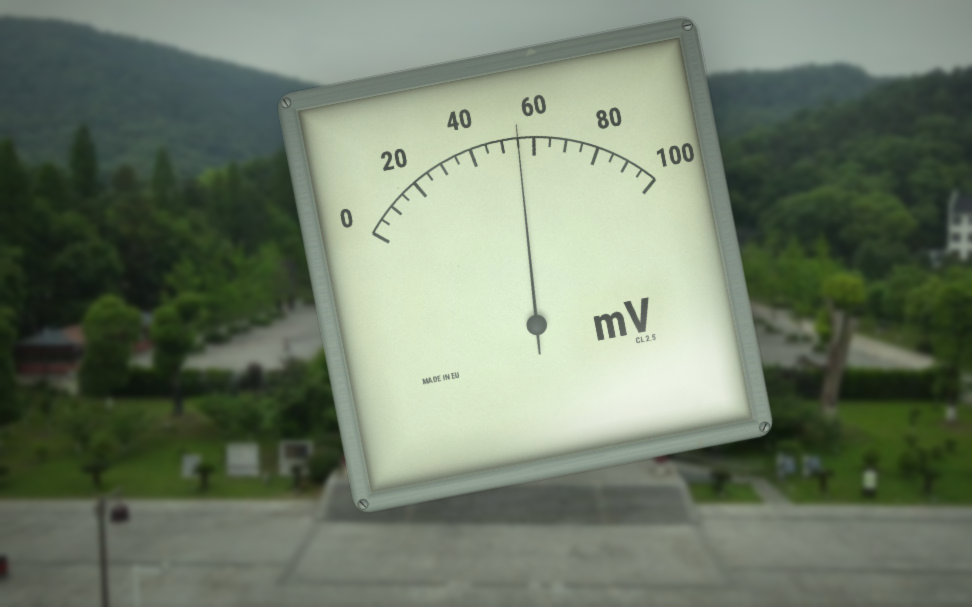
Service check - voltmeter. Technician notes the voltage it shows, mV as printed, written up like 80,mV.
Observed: 55,mV
